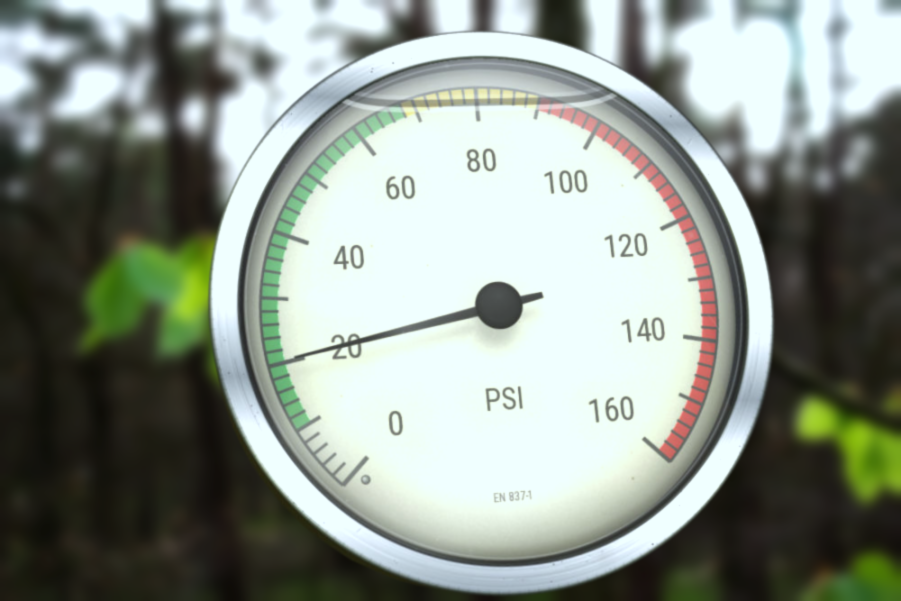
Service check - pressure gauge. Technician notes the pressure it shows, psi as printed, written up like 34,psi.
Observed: 20,psi
